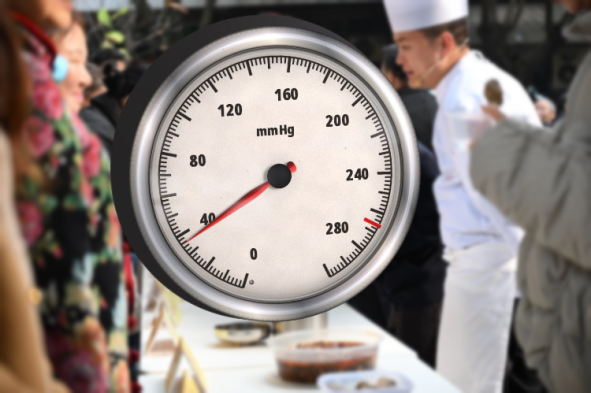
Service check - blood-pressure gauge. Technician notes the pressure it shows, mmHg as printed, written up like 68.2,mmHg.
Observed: 36,mmHg
